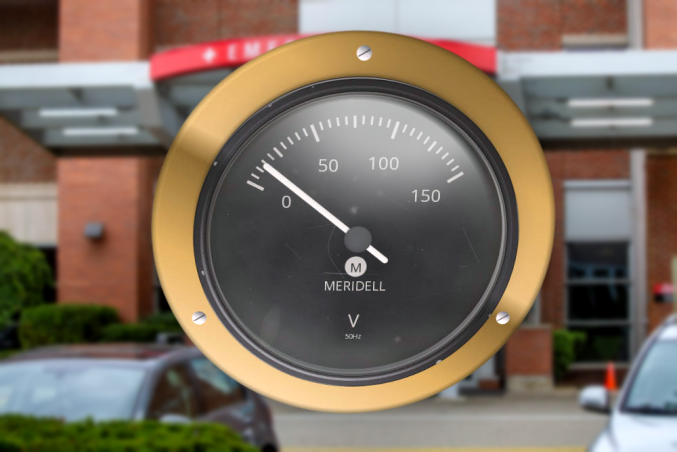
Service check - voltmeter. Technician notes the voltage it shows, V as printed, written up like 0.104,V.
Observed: 15,V
